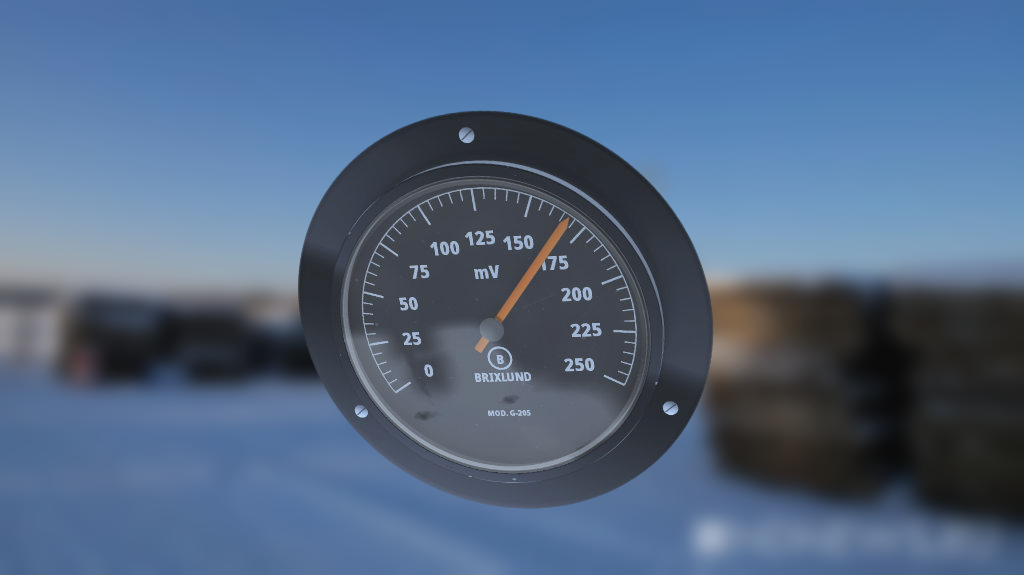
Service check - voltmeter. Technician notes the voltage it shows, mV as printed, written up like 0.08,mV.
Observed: 167.5,mV
